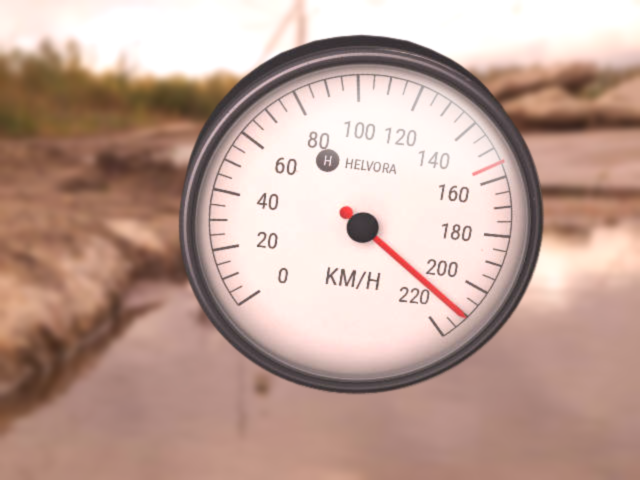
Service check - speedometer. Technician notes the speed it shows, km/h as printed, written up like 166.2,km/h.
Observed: 210,km/h
